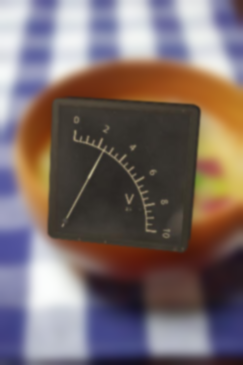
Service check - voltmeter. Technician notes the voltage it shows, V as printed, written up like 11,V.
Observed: 2.5,V
